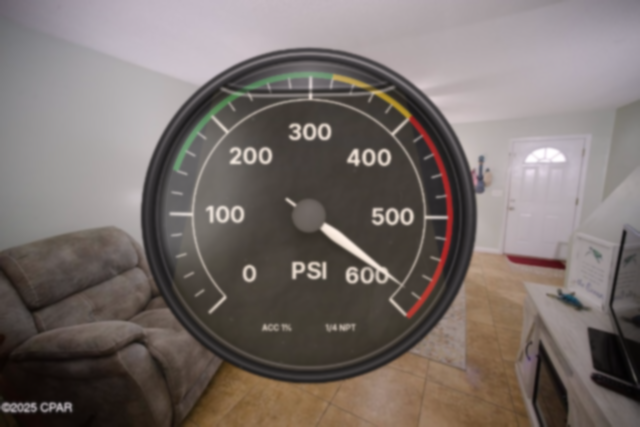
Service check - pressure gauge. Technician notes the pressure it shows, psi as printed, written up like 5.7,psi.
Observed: 580,psi
